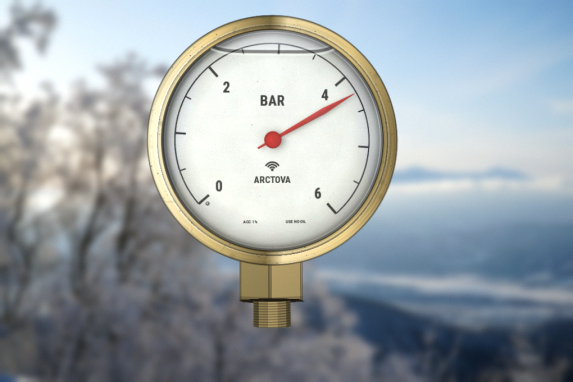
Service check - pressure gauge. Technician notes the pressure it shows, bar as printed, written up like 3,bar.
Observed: 4.25,bar
